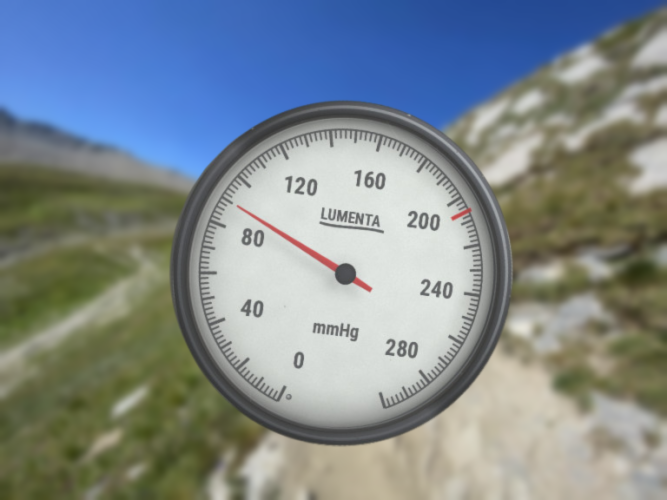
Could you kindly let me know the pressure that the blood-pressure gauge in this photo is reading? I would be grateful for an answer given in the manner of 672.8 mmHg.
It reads 90 mmHg
